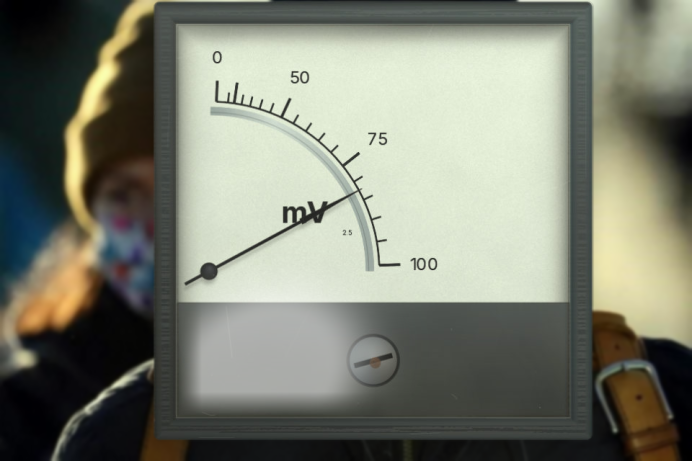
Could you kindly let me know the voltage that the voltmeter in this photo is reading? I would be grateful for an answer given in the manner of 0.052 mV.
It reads 82.5 mV
